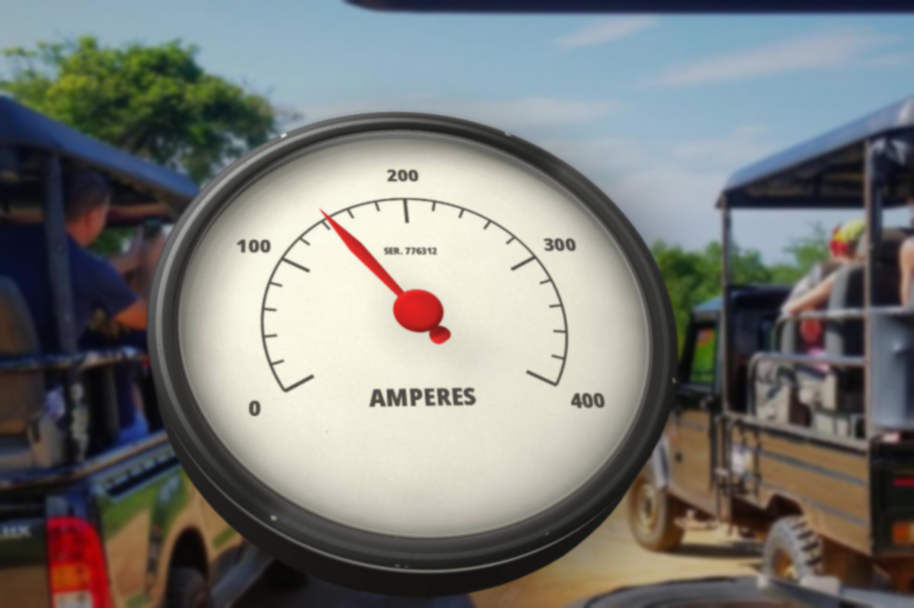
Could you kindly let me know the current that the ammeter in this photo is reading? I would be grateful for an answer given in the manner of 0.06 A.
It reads 140 A
